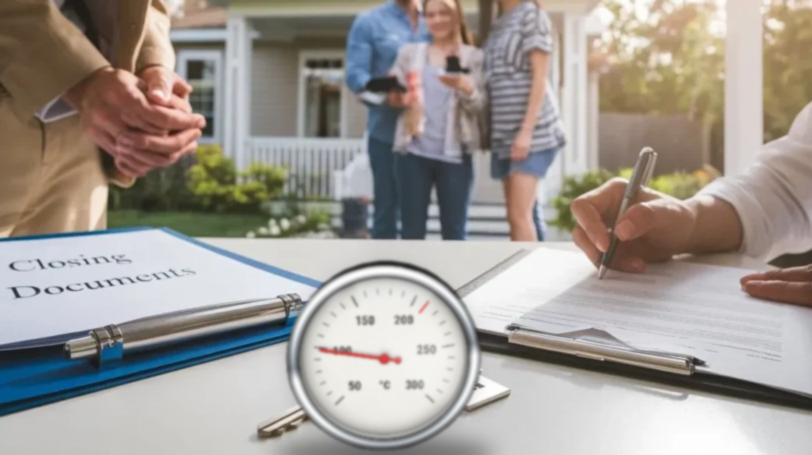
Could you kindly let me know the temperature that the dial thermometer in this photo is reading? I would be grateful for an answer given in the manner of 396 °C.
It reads 100 °C
